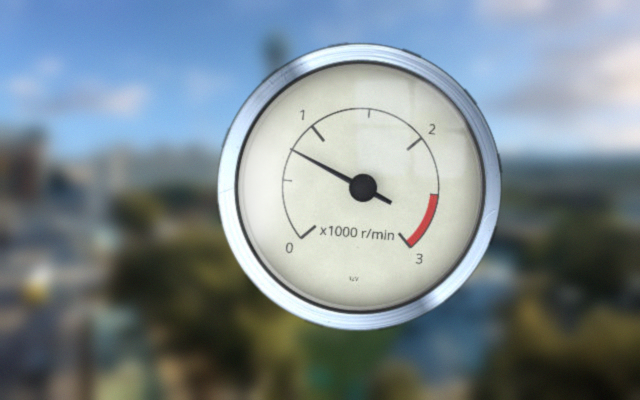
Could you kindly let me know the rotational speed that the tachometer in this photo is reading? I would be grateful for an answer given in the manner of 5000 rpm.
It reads 750 rpm
